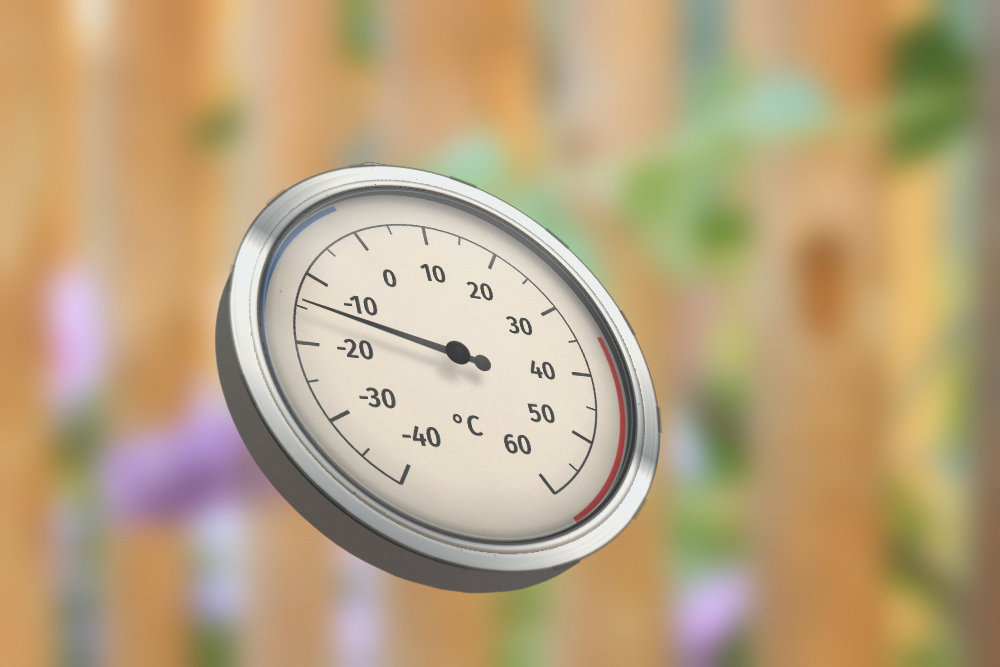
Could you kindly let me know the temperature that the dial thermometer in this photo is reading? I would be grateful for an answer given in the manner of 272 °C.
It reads -15 °C
